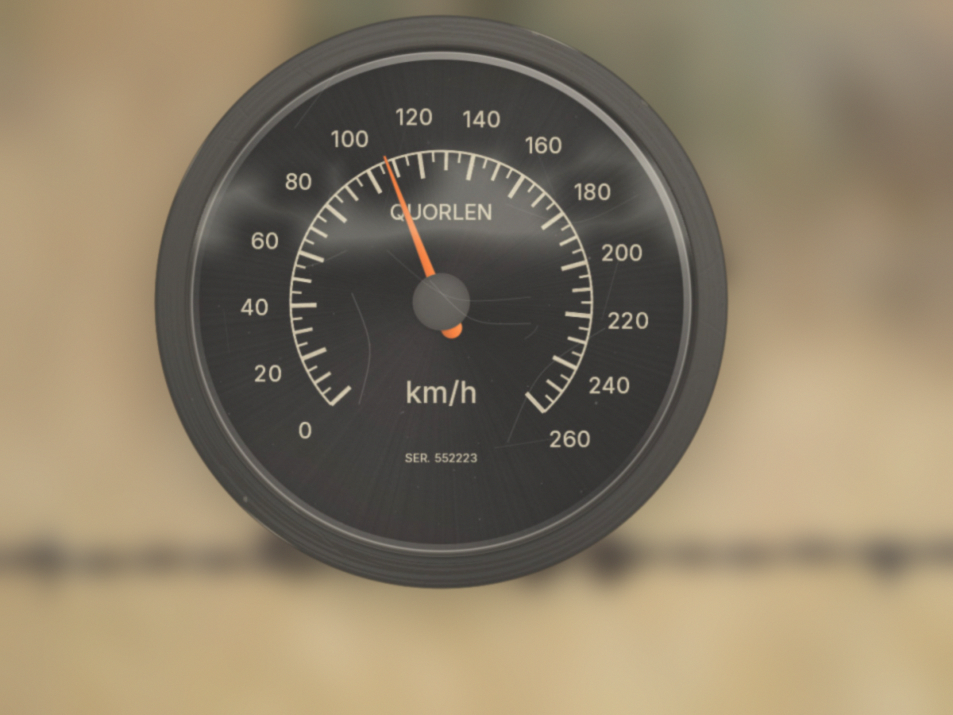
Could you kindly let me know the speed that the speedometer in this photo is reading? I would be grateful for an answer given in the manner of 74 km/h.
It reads 107.5 km/h
